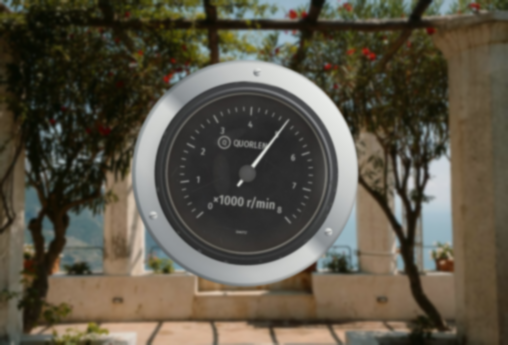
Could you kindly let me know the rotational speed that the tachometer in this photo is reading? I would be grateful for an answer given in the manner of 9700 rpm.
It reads 5000 rpm
